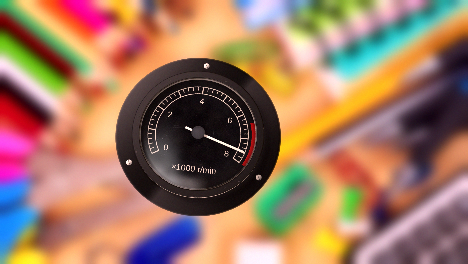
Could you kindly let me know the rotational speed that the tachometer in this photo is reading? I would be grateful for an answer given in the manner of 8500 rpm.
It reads 7600 rpm
